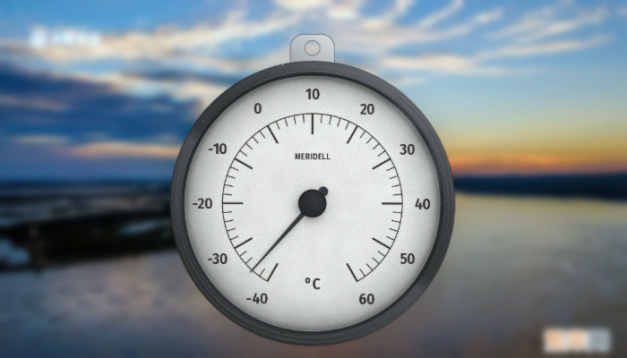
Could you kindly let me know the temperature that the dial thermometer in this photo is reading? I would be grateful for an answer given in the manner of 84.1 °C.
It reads -36 °C
